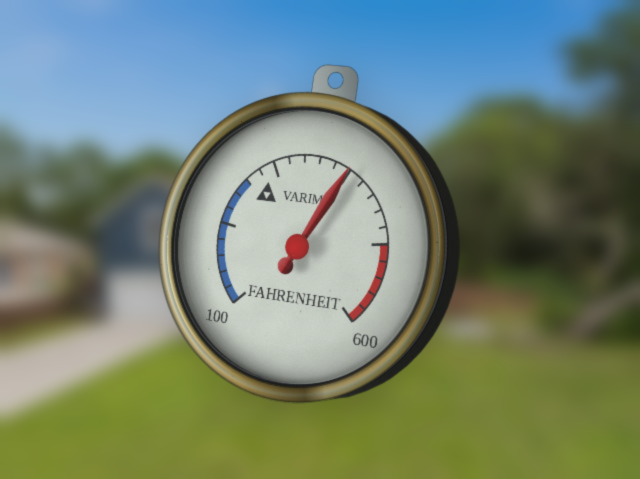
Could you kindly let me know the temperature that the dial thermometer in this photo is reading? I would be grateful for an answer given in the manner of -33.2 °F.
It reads 400 °F
